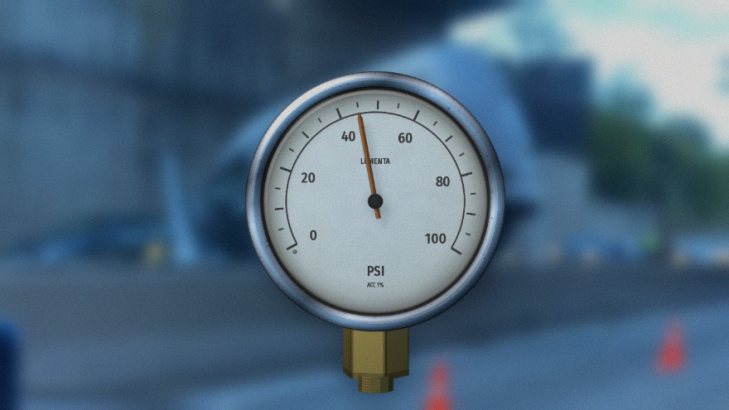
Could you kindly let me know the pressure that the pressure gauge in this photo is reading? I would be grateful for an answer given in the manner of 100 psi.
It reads 45 psi
